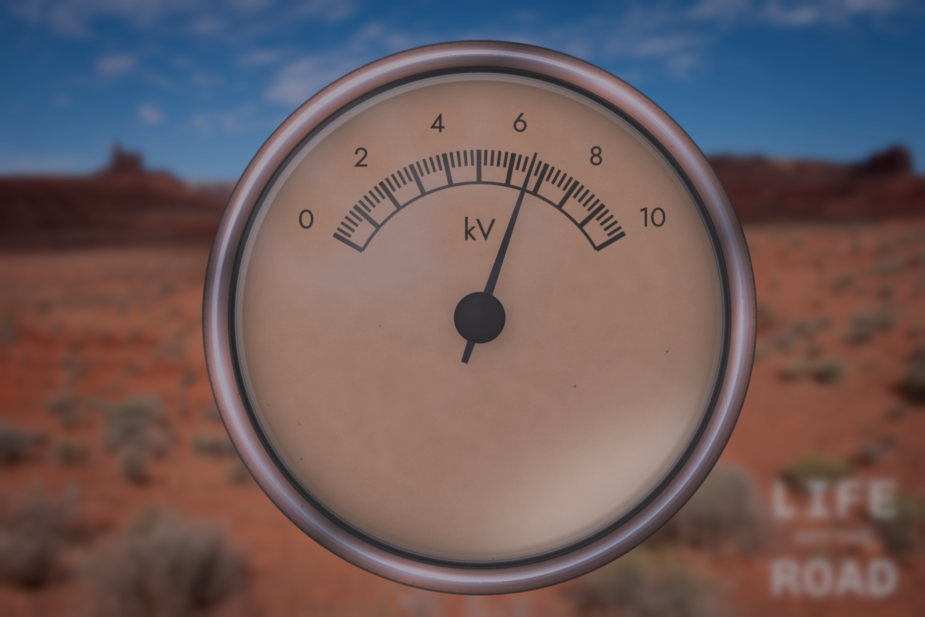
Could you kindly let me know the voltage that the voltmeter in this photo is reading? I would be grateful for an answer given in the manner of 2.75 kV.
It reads 6.6 kV
